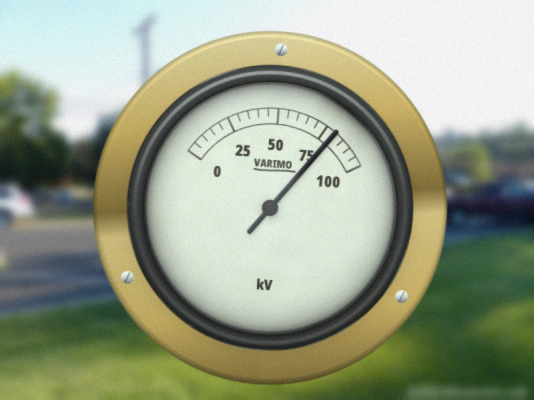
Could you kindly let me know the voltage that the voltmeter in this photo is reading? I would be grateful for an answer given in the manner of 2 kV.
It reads 80 kV
